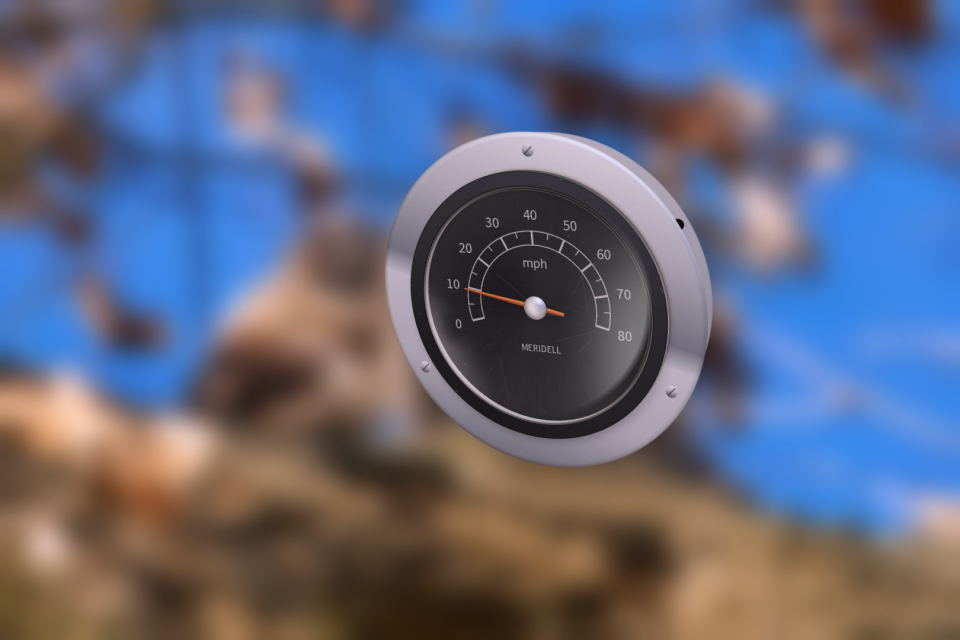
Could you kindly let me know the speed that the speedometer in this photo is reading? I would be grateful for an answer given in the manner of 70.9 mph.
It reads 10 mph
